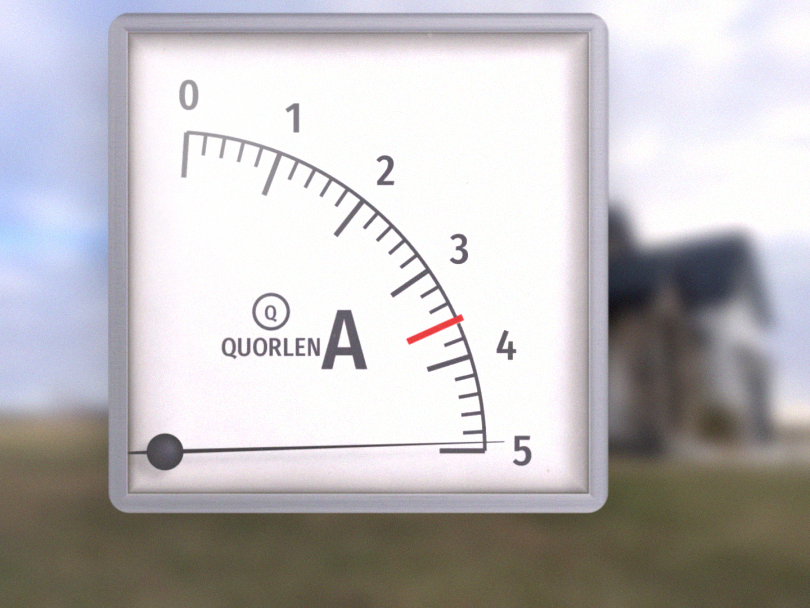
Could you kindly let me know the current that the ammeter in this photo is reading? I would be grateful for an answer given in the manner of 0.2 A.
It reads 4.9 A
